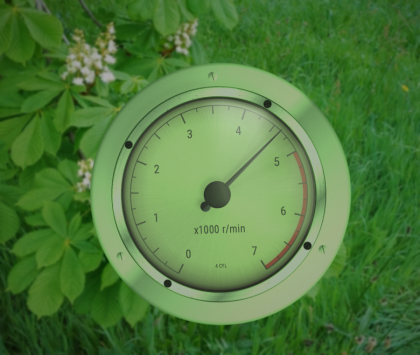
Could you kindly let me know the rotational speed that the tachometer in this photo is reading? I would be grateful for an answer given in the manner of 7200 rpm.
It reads 4625 rpm
